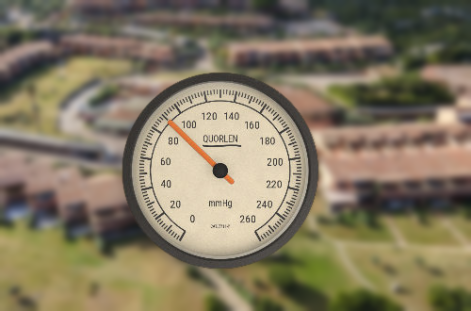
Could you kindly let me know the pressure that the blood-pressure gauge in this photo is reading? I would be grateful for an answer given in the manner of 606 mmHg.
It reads 90 mmHg
